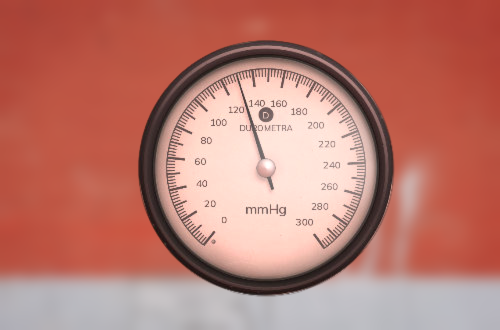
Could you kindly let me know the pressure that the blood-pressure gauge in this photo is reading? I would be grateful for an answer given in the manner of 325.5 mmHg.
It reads 130 mmHg
